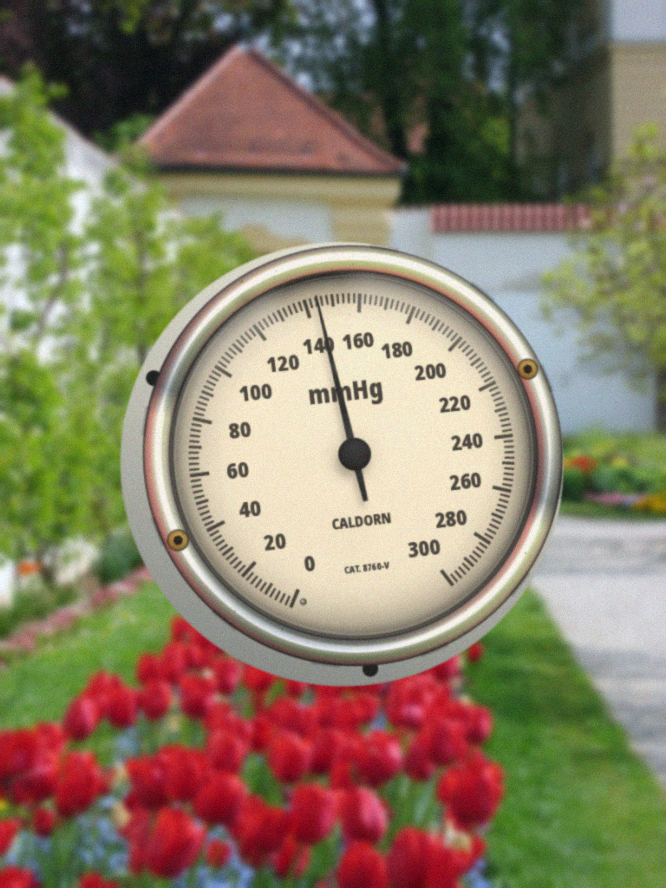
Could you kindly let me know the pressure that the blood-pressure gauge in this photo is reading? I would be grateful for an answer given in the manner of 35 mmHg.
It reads 144 mmHg
